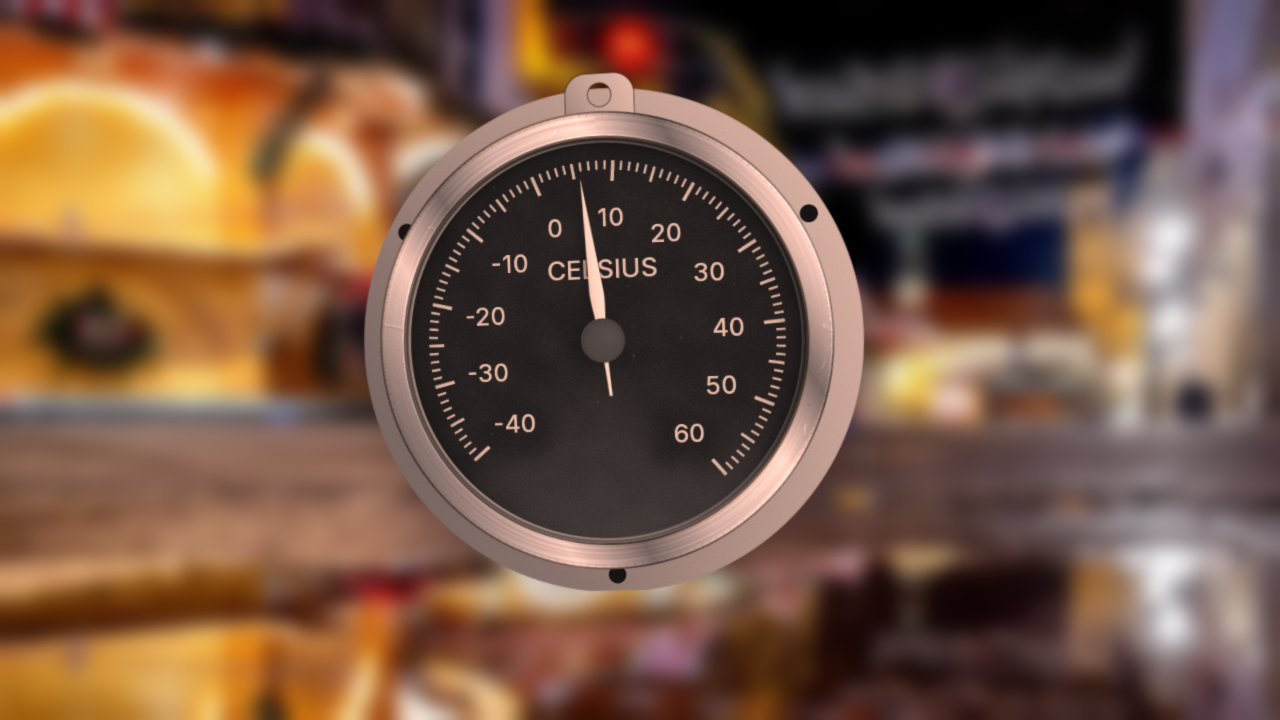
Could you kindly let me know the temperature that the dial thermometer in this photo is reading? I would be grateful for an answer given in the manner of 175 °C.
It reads 6 °C
